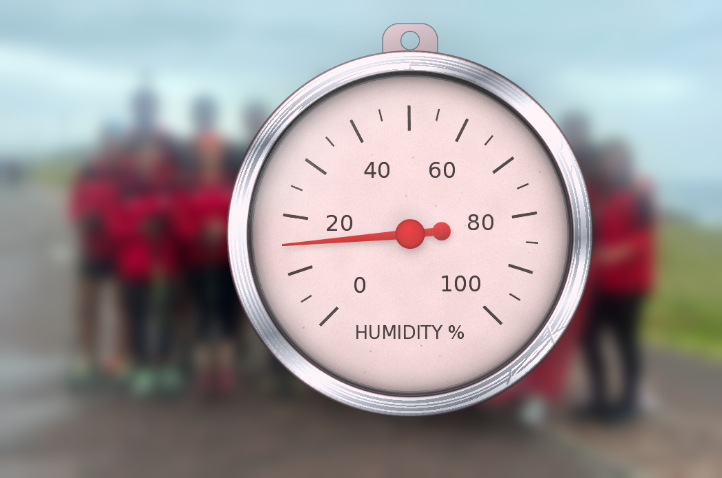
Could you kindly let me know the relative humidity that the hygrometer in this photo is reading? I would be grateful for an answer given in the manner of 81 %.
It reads 15 %
